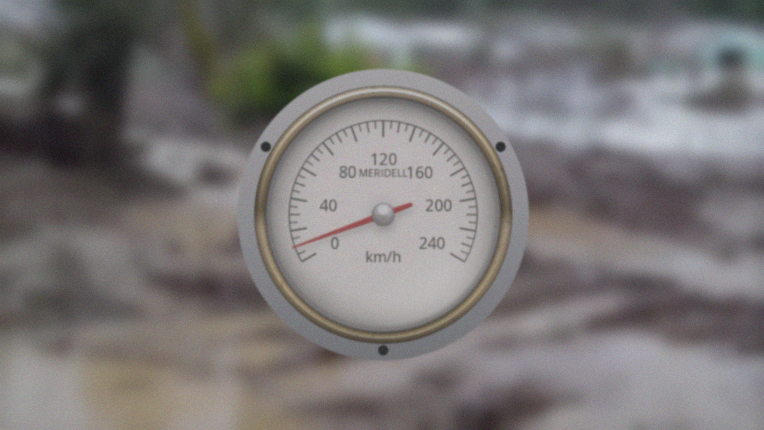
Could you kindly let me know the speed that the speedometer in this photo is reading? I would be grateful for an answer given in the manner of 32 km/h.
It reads 10 km/h
